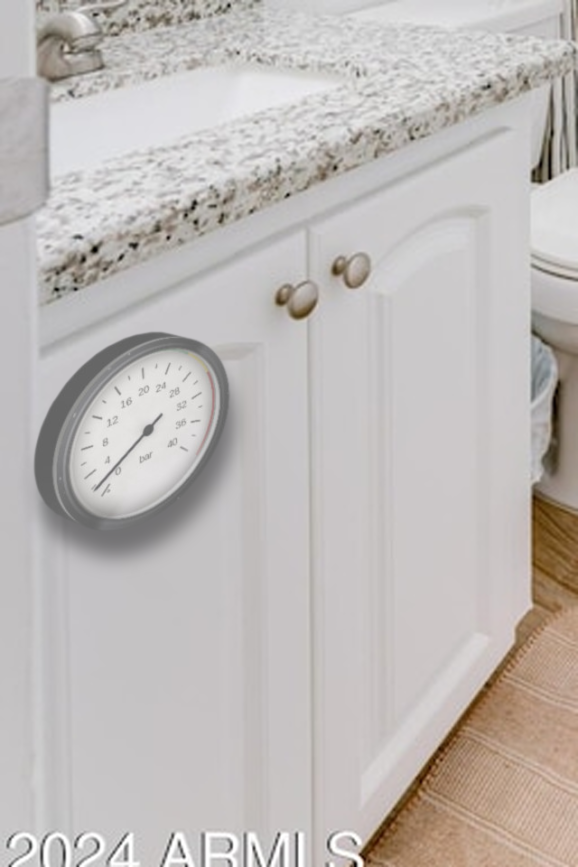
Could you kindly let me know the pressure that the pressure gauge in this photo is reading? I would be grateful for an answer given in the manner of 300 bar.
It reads 2 bar
